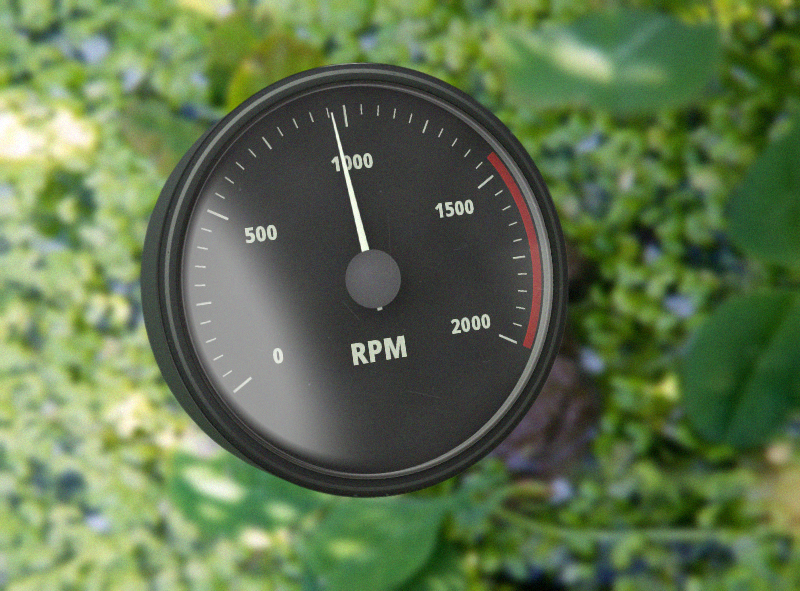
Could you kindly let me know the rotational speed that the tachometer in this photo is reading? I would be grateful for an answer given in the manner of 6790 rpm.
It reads 950 rpm
